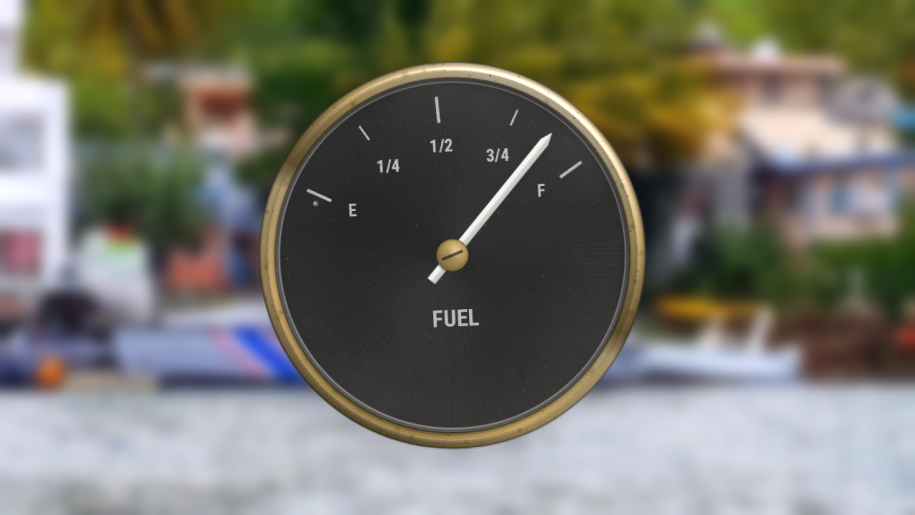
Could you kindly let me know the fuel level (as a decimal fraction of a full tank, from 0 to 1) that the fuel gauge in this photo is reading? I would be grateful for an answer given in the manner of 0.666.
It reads 0.875
